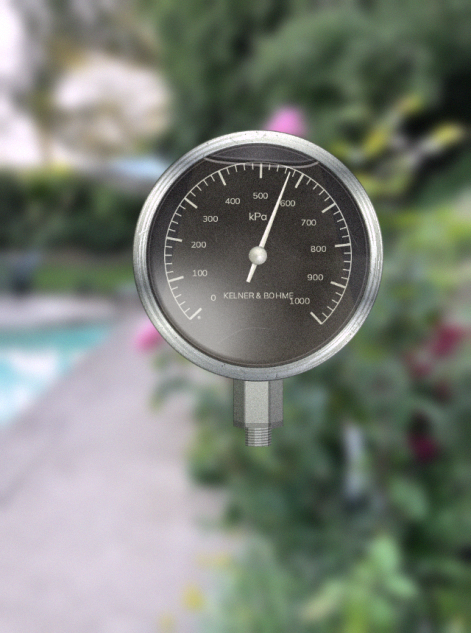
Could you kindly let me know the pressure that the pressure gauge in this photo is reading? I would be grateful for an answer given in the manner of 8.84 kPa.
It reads 570 kPa
